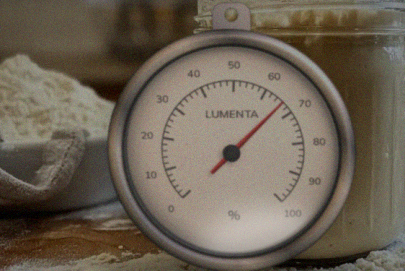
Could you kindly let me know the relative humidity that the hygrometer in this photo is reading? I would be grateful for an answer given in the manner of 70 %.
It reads 66 %
